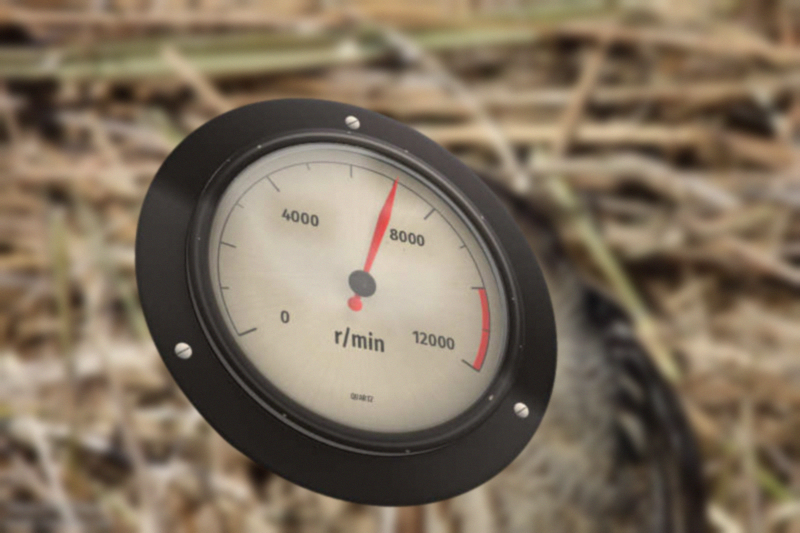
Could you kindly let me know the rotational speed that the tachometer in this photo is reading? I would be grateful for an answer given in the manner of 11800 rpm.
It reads 7000 rpm
